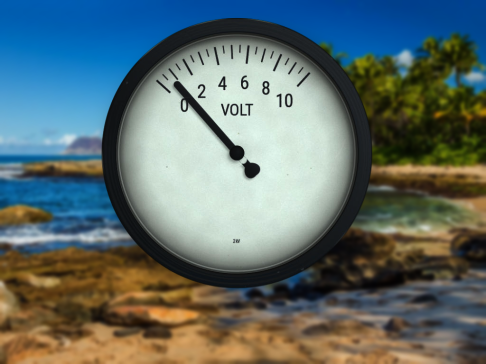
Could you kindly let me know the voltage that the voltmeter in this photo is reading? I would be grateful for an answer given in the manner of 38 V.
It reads 0.75 V
